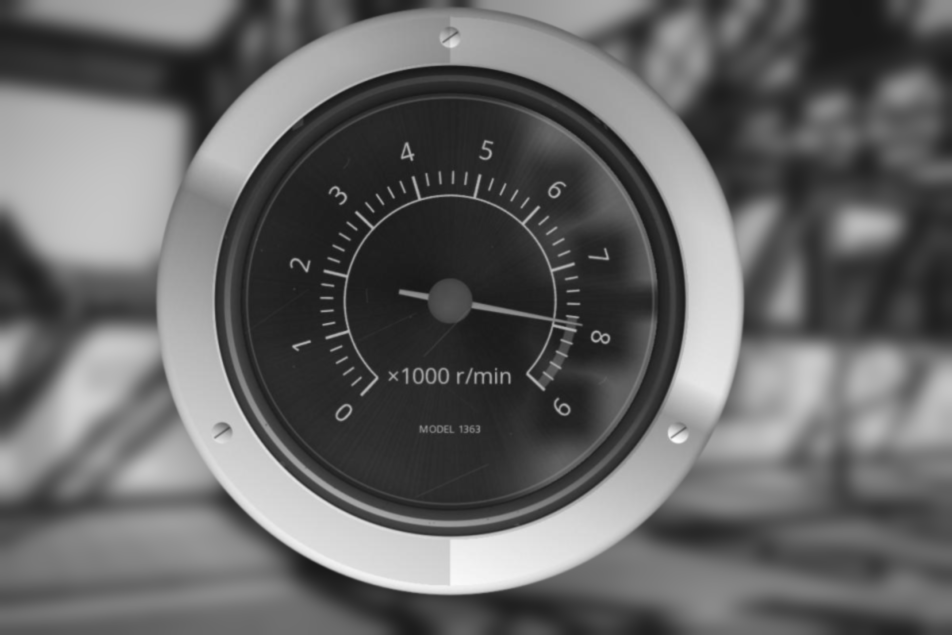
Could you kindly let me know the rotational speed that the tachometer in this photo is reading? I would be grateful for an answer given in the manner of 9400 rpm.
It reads 7900 rpm
